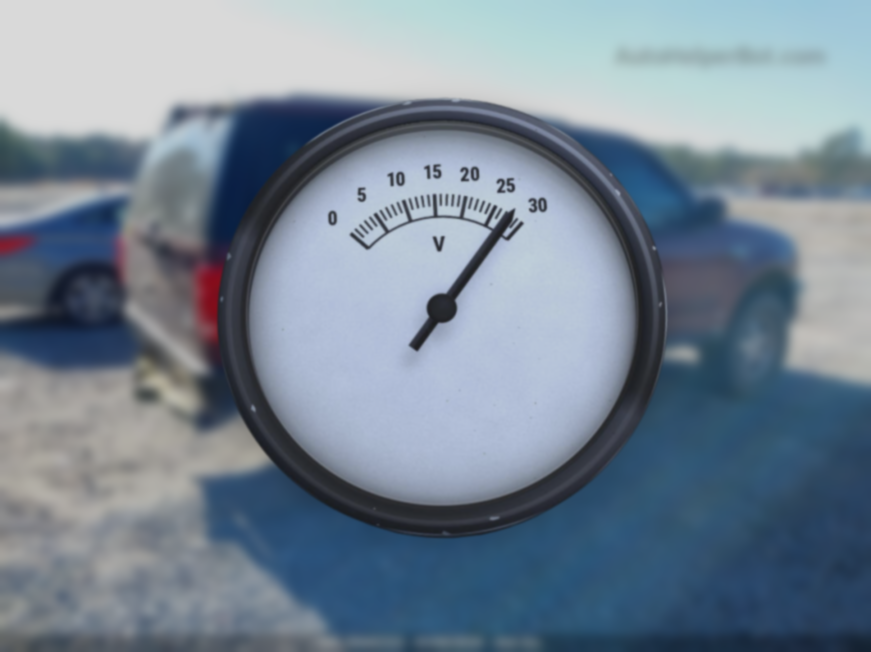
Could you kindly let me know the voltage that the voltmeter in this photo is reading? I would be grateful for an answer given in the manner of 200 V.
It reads 28 V
